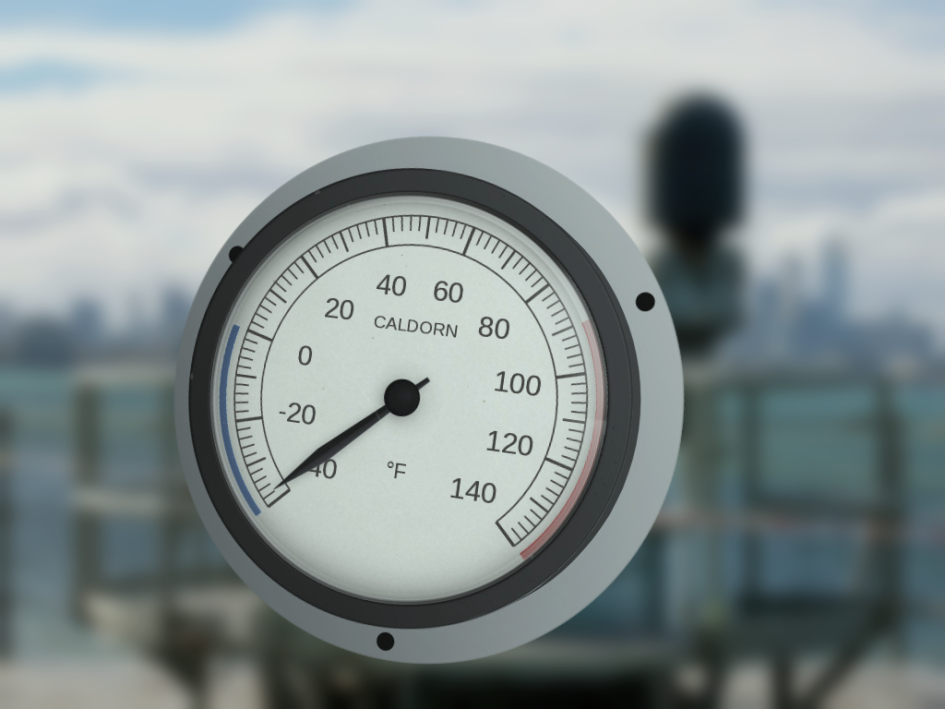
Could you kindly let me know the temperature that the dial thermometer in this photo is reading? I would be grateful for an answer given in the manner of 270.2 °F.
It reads -38 °F
